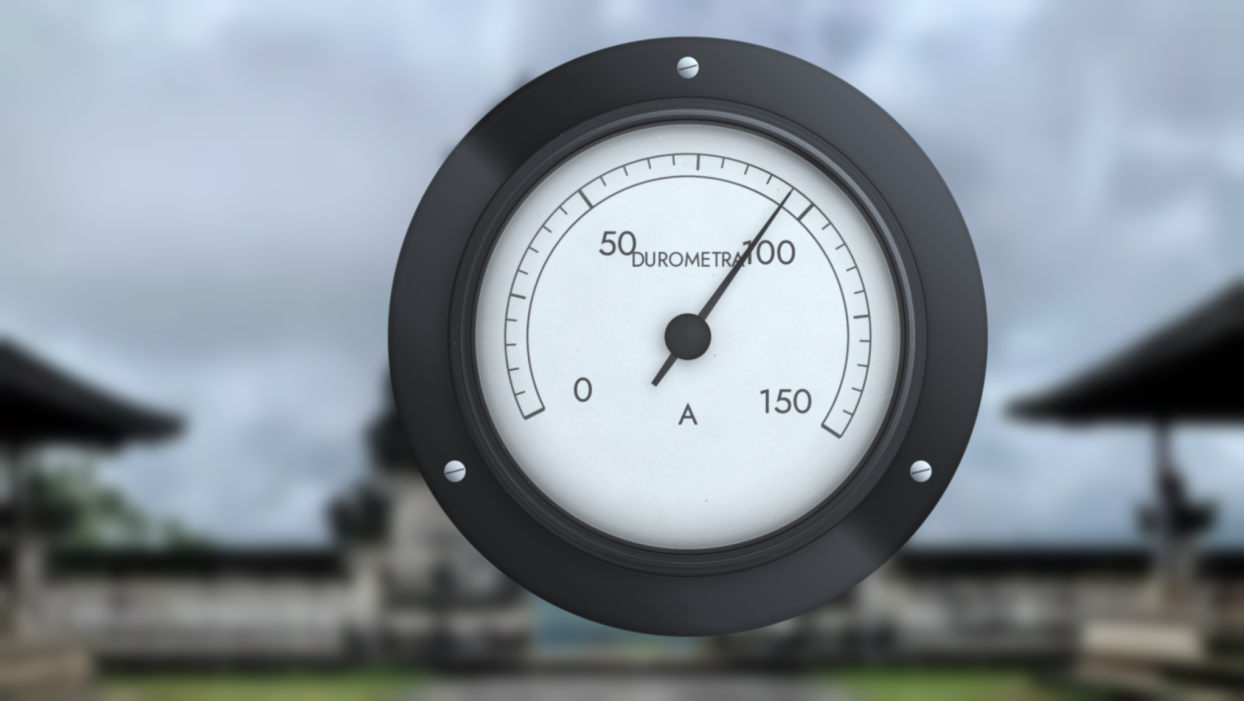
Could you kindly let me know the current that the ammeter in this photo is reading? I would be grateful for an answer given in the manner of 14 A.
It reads 95 A
